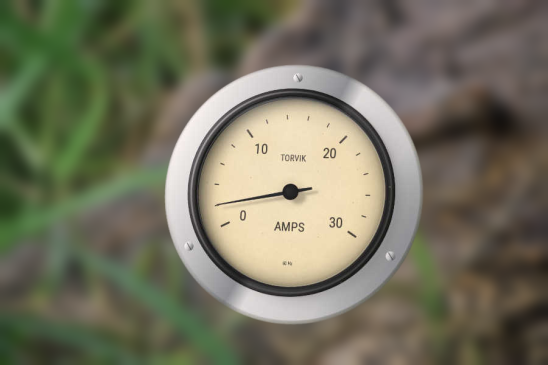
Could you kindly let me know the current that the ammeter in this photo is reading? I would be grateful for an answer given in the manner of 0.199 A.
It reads 2 A
